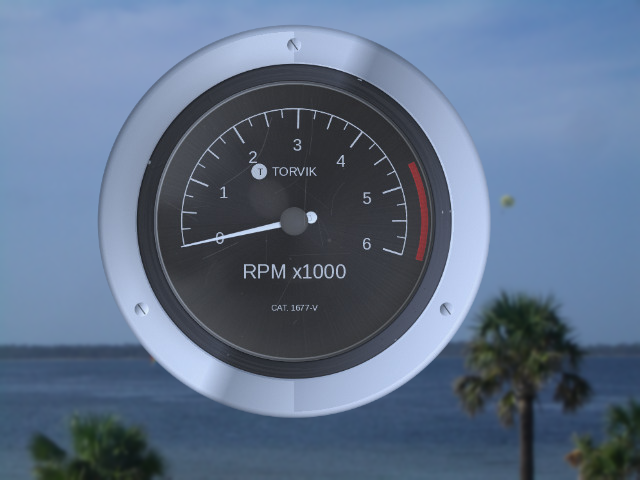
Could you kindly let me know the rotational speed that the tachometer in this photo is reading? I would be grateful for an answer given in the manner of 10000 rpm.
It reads 0 rpm
